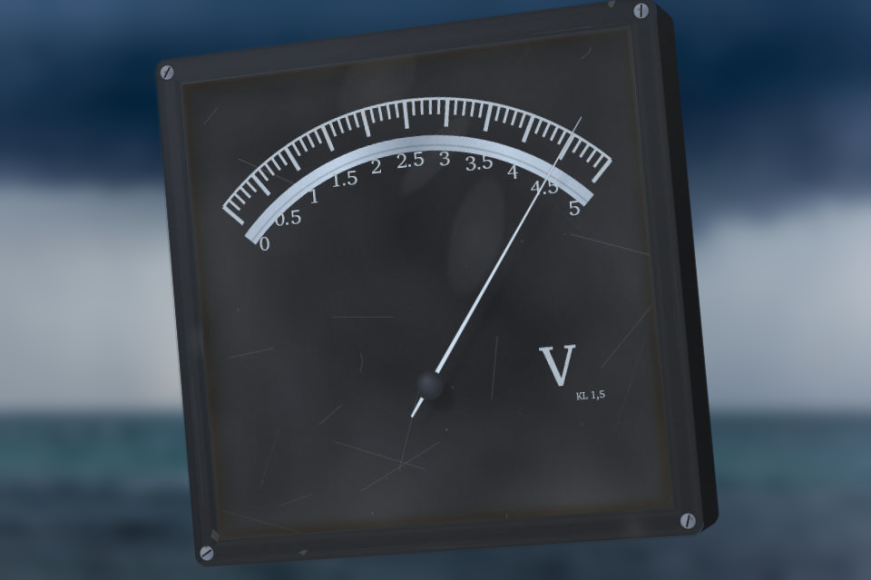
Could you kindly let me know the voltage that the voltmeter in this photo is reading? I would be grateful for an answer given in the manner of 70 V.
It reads 4.5 V
